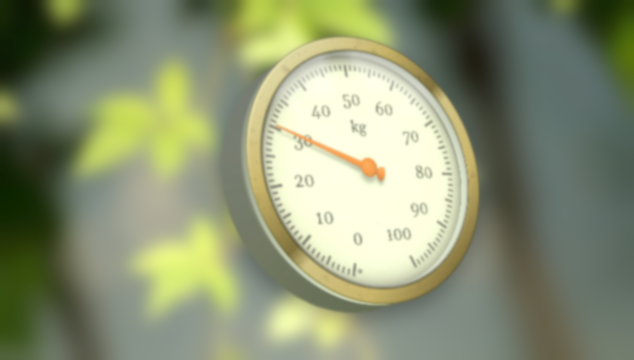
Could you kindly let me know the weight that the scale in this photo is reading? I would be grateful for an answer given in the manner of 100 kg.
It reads 30 kg
